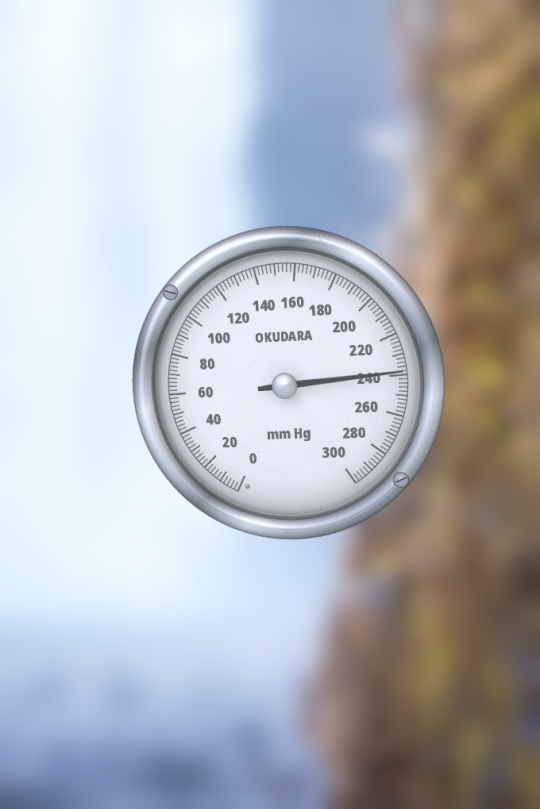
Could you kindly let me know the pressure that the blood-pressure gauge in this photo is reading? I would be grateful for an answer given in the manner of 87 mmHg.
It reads 238 mmHg
